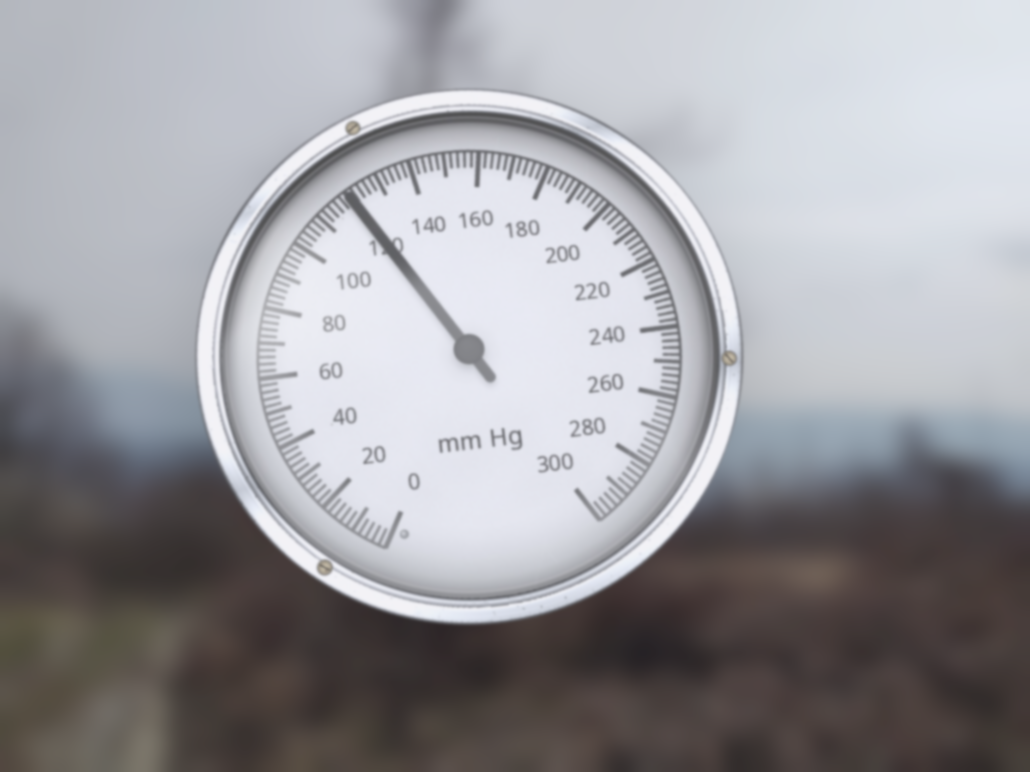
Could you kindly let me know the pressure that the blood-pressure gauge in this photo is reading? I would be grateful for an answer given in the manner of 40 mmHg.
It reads 120 mmHg
